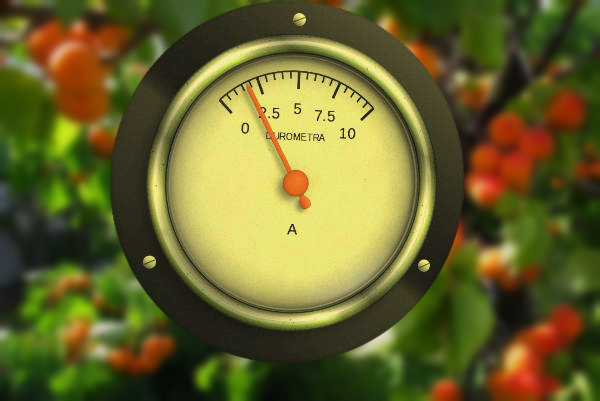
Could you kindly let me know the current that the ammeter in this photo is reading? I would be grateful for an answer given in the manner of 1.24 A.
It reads 1.75 A
